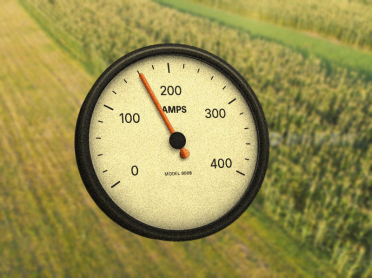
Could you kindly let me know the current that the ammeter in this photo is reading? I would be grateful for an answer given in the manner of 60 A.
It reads 160 A
